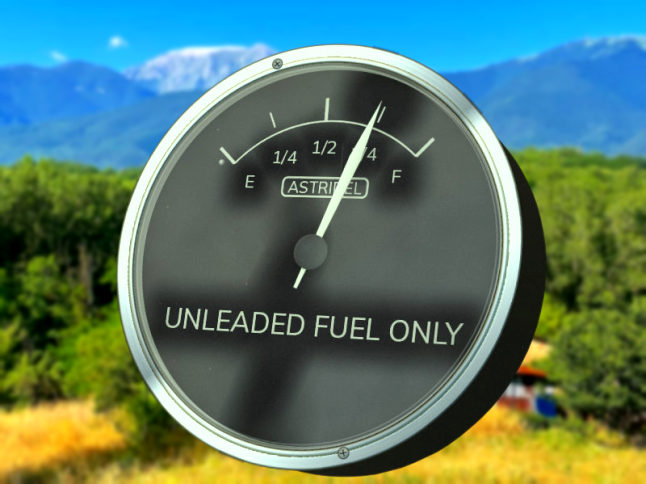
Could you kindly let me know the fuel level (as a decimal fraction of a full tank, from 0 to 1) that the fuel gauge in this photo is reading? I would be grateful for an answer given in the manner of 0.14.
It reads 0.75
